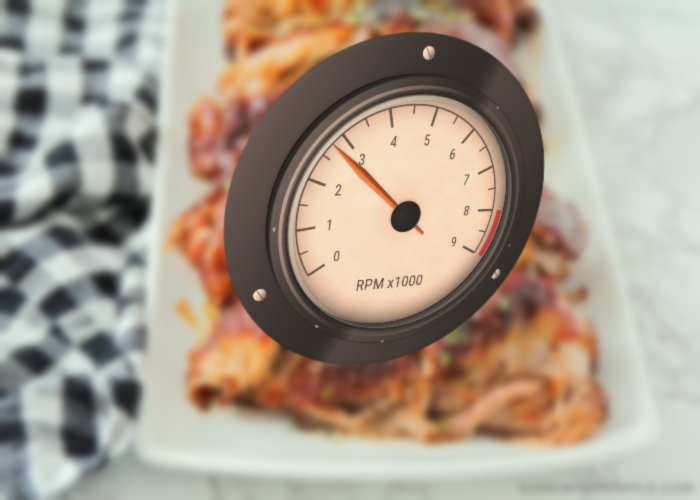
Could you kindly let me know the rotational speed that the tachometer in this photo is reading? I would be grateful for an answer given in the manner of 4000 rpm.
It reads 2750 rpm
